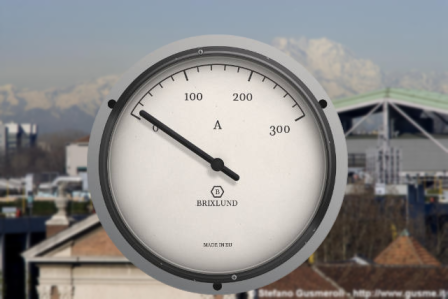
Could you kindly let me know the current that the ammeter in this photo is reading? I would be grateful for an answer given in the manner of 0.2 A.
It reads 10 A
